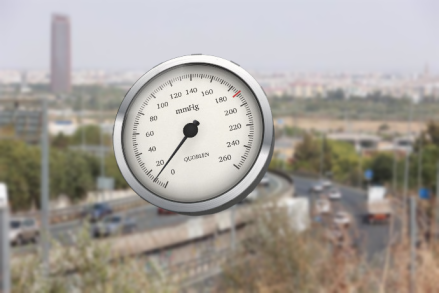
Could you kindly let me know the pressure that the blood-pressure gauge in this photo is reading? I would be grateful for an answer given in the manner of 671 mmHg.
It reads 10 mmHg
